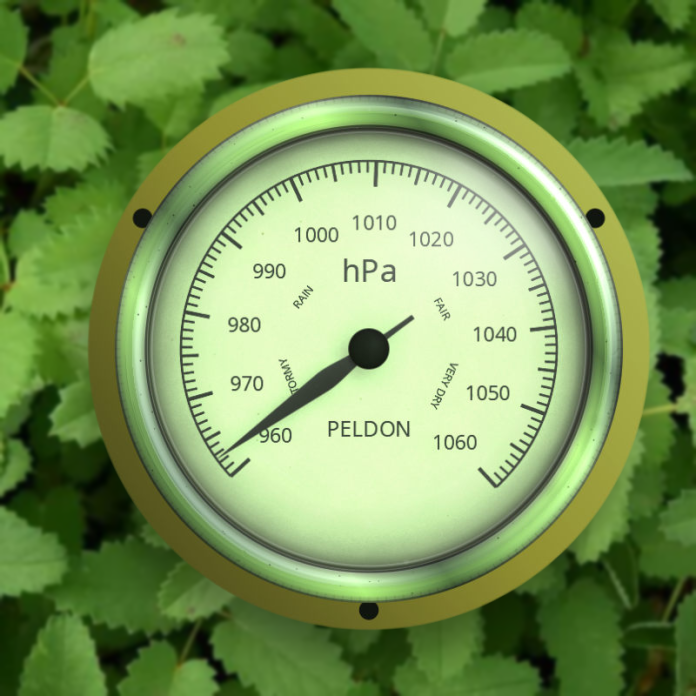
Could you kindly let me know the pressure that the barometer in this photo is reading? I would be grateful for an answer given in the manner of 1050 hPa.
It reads 962.5 hPa
